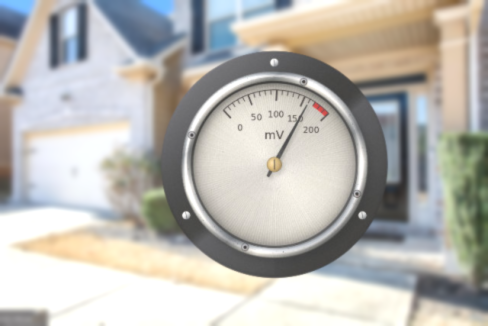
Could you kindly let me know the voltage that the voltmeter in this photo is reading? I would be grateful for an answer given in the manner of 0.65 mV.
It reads 160 mV
